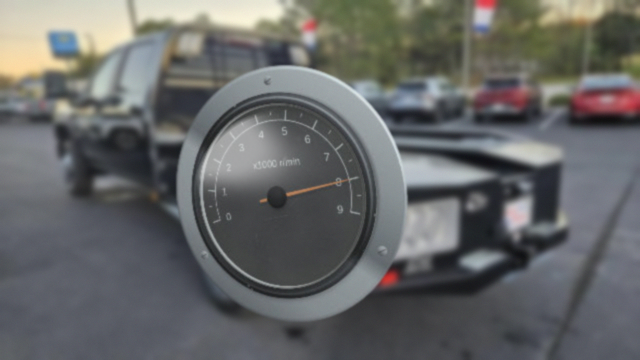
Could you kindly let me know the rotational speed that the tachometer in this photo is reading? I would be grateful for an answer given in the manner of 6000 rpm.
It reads 8000 rpm
